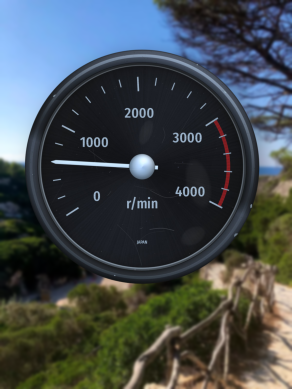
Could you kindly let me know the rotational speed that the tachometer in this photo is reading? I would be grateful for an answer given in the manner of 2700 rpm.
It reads 600 rpm
